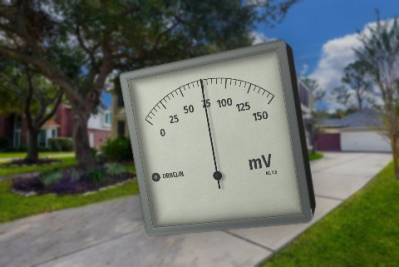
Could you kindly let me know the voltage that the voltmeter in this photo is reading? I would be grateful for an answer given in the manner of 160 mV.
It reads 75 mV
